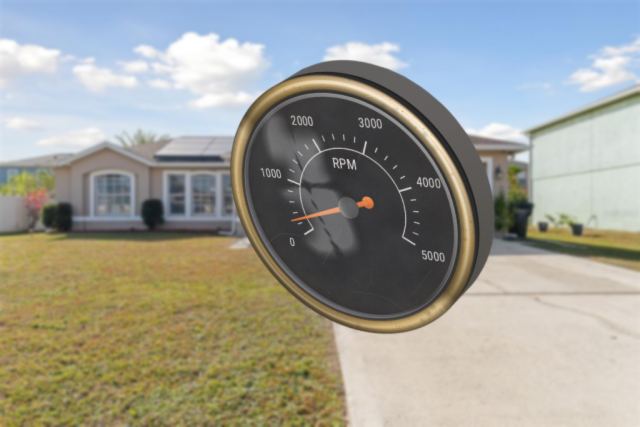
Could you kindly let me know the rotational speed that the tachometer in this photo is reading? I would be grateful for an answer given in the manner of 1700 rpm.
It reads 300 rpm
